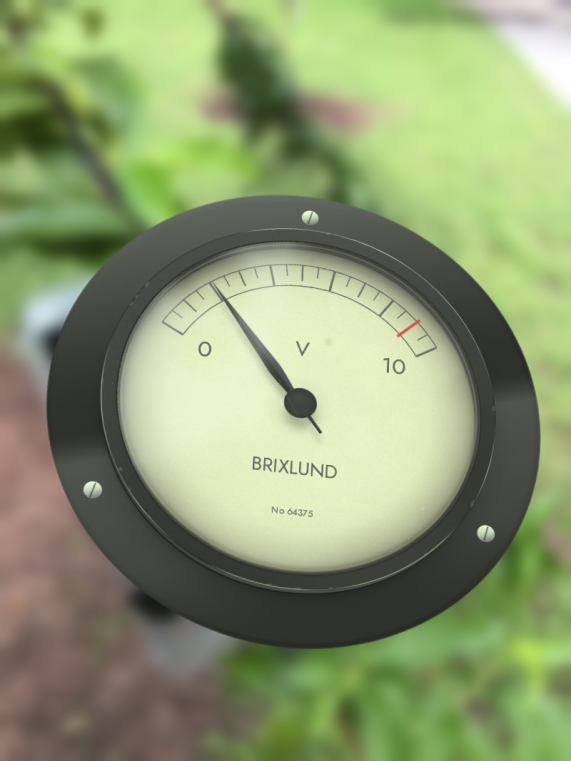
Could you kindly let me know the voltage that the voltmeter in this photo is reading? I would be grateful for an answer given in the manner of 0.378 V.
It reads 2 V
